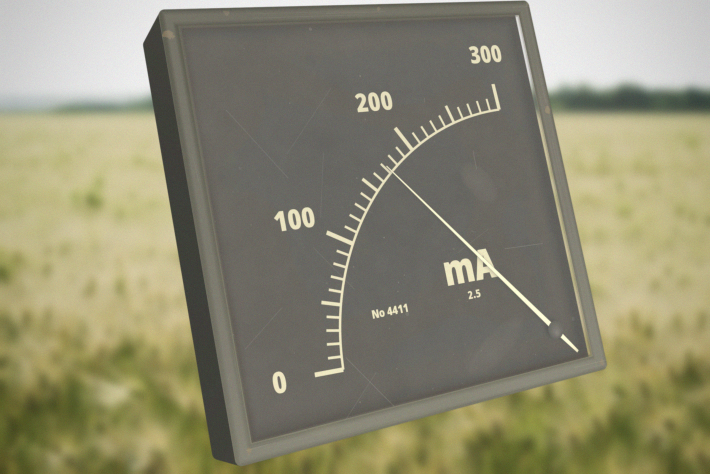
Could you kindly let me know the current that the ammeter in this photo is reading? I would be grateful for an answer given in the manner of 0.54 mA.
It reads 170 mA
